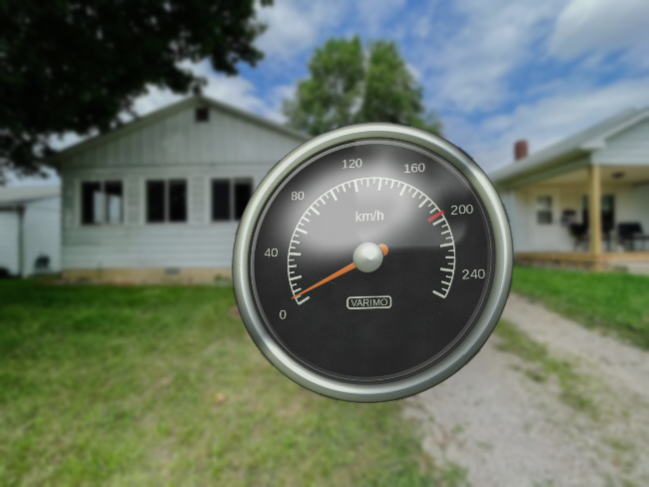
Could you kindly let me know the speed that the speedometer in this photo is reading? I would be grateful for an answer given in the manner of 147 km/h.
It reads 5 km/h
